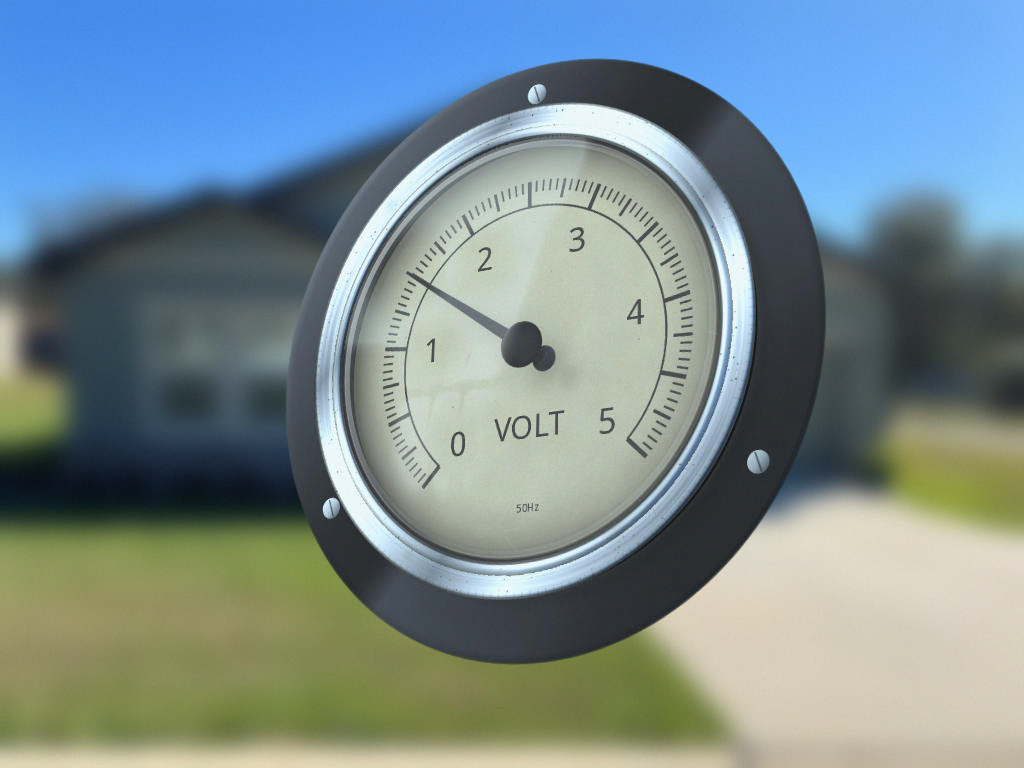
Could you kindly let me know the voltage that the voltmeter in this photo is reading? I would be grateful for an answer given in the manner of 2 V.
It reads 1.5 V
